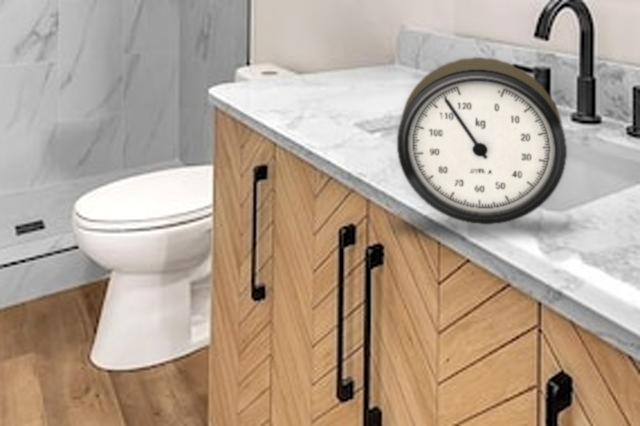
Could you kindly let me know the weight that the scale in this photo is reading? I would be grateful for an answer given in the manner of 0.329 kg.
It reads 115 kg
